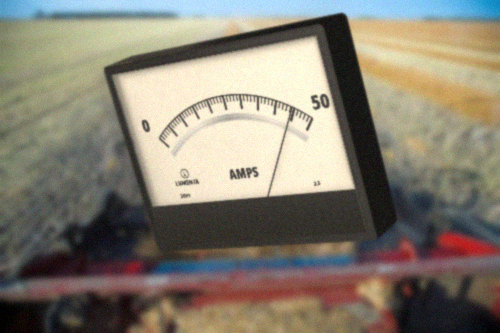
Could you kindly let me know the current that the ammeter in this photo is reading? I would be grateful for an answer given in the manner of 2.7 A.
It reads 45 A
